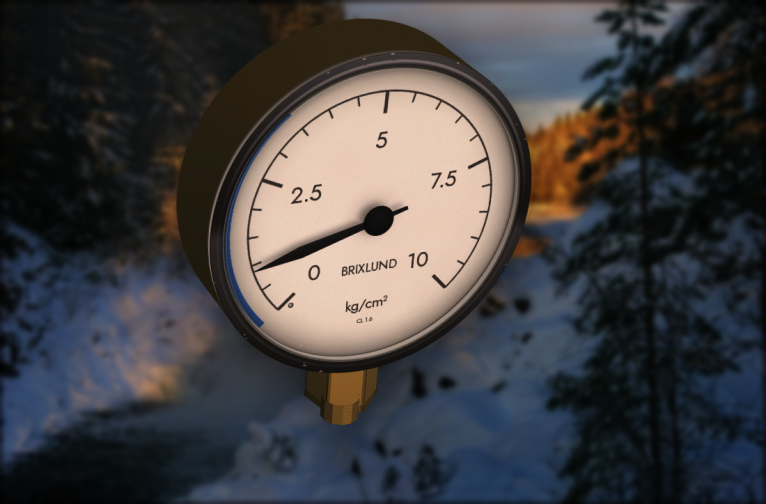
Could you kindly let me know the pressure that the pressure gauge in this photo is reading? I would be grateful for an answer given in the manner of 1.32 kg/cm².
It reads 1 kg/cm²
